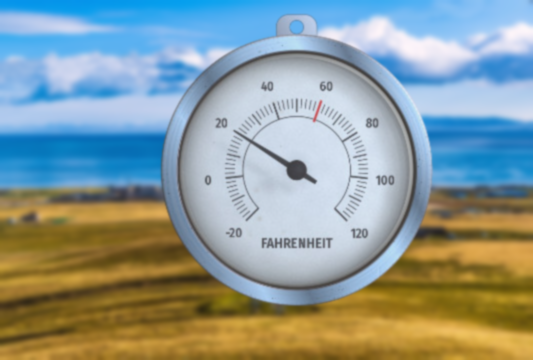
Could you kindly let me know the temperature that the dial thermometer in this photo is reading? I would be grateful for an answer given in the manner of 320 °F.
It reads 20 °F
